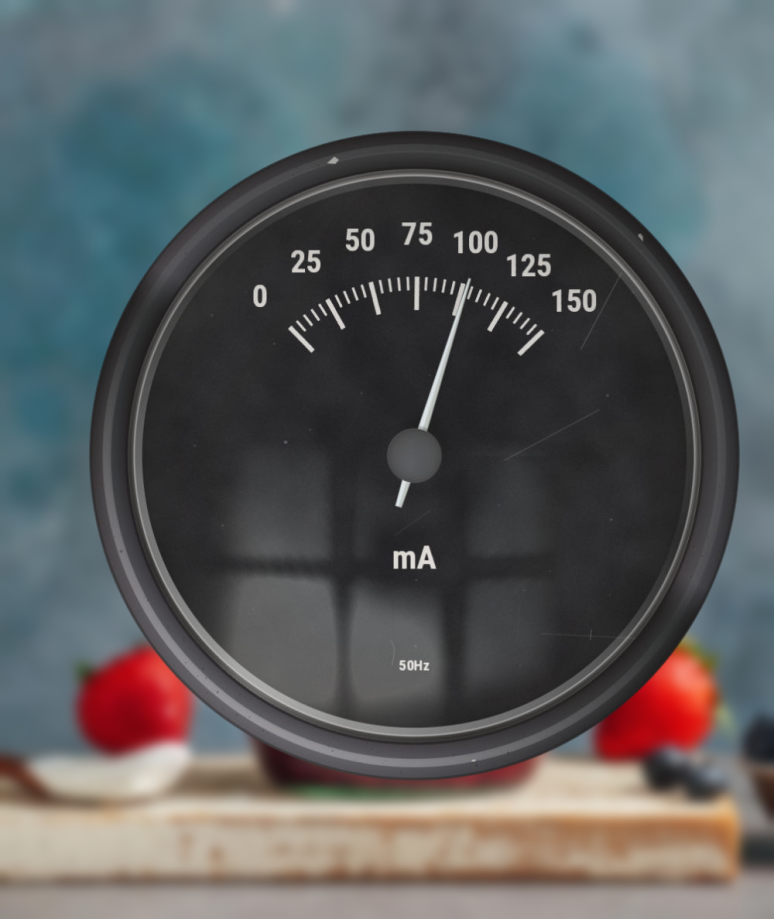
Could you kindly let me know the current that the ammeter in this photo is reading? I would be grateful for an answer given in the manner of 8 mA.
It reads 102.5 mA
